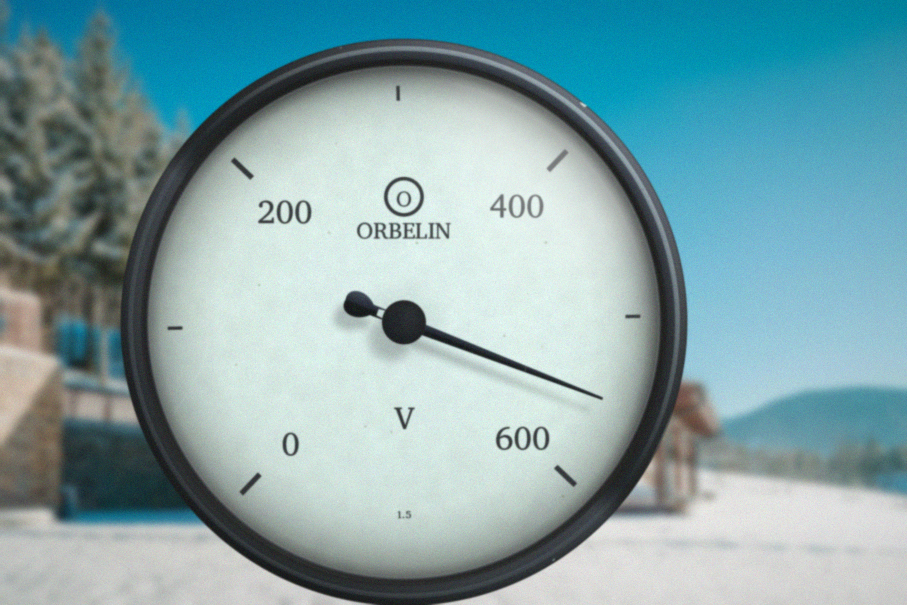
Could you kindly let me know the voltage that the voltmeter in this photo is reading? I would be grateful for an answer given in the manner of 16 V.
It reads 550 V
